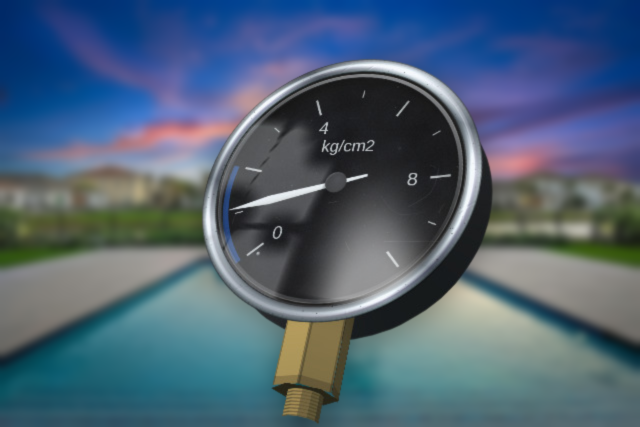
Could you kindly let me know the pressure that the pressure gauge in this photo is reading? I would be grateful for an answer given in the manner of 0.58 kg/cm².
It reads 1 kg/cm²
